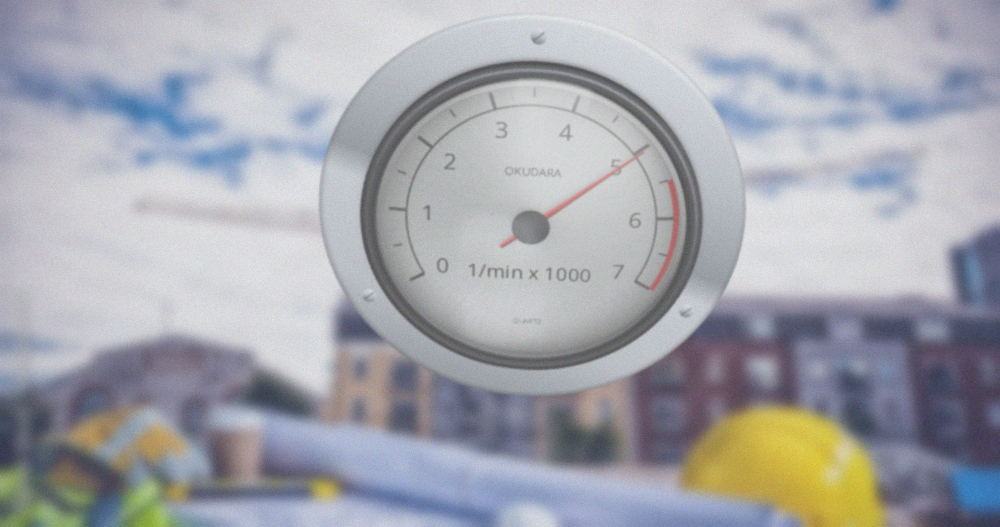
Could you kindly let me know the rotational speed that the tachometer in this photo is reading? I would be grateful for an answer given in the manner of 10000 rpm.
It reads 5000 rpm
